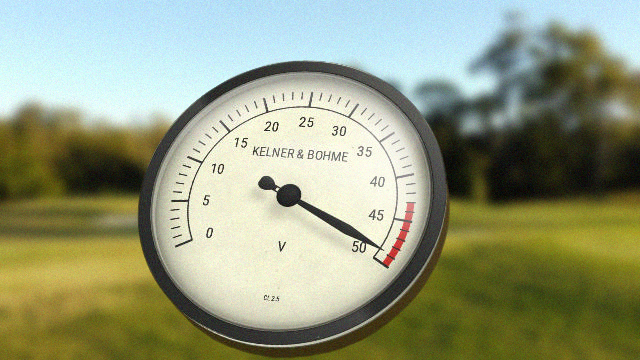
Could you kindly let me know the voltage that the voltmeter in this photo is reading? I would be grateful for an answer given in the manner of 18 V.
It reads 49 V
